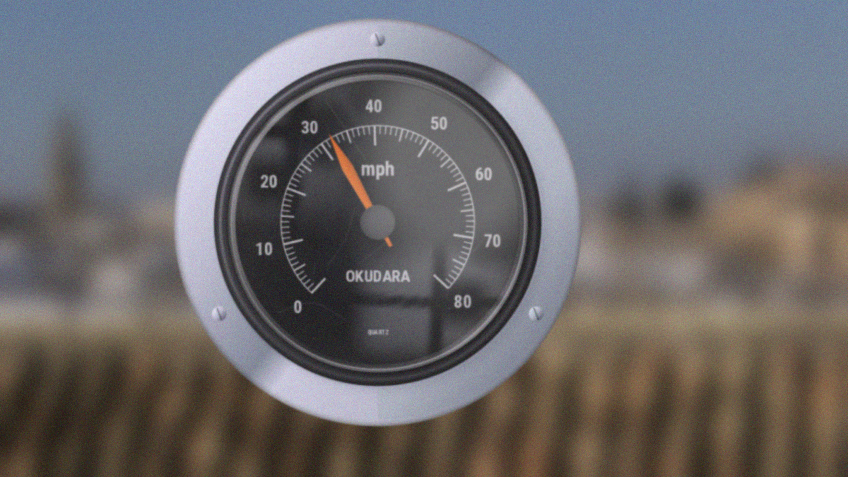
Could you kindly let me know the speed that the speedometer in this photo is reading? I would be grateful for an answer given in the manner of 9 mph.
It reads 32 mph
